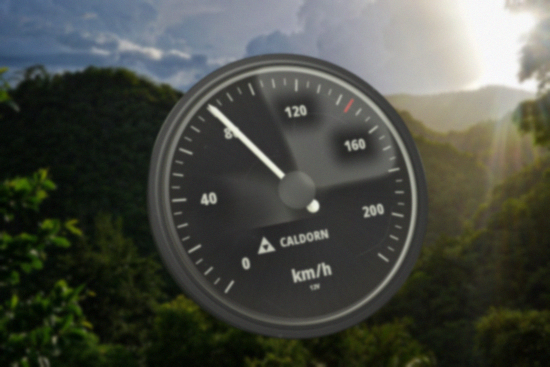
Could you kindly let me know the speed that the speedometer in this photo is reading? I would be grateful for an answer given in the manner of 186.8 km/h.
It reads 80 km/h
